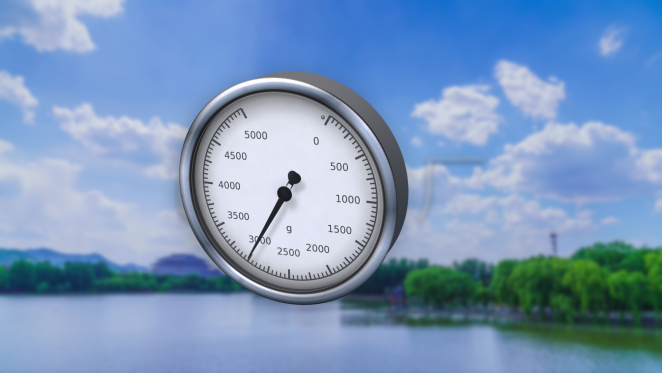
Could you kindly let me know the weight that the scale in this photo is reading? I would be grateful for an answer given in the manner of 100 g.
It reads 3000 g
